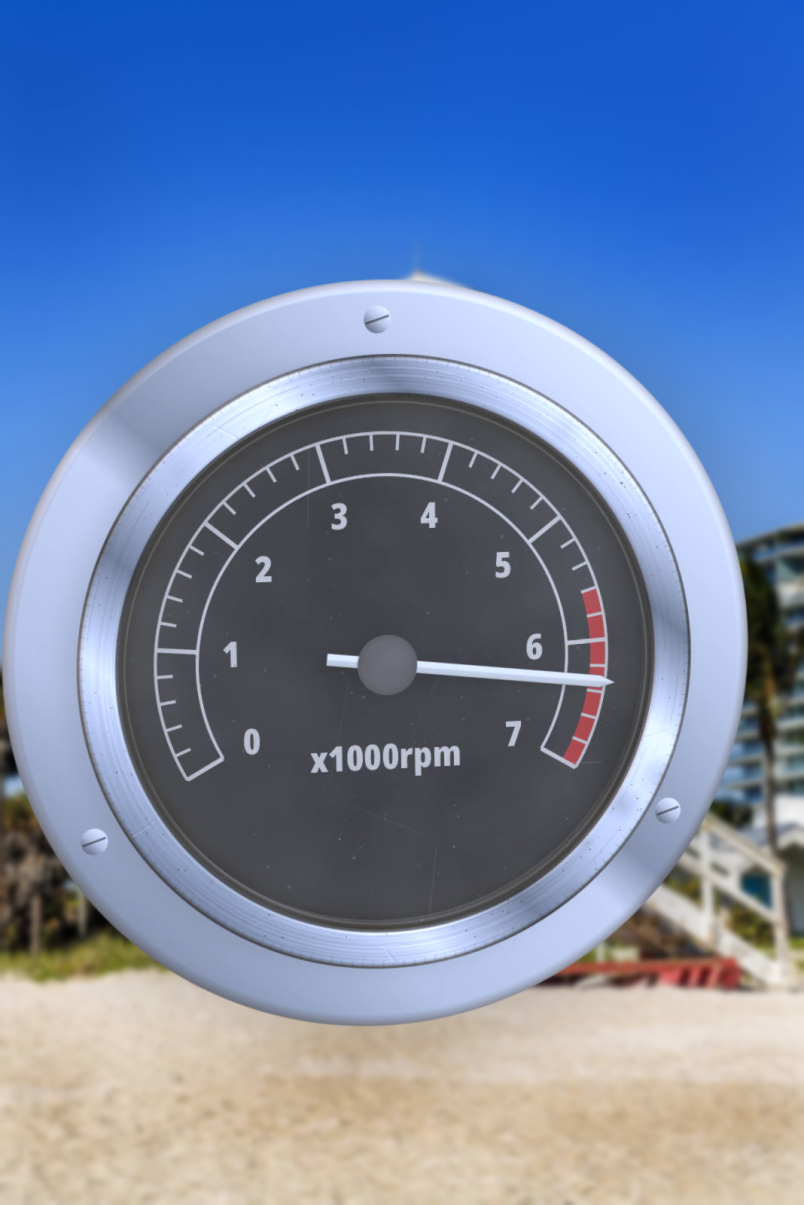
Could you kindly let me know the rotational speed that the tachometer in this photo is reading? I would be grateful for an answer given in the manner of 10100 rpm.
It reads 6300 rpm
